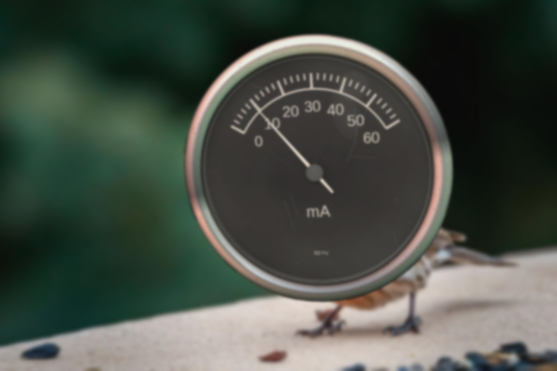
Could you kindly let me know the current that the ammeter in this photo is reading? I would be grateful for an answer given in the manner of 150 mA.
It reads 10 mA
